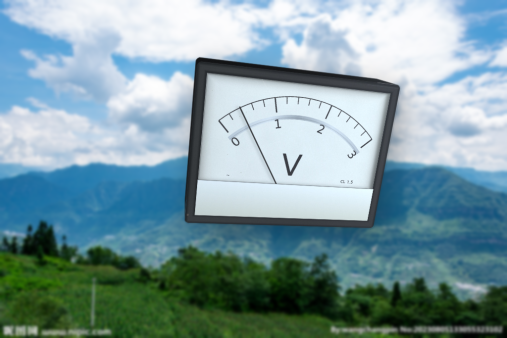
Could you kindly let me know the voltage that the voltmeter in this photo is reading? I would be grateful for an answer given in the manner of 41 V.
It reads 0.4 V
